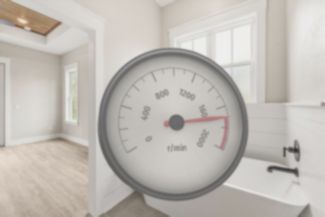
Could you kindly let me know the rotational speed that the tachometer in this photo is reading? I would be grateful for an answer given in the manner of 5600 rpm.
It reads 1700 rpm
